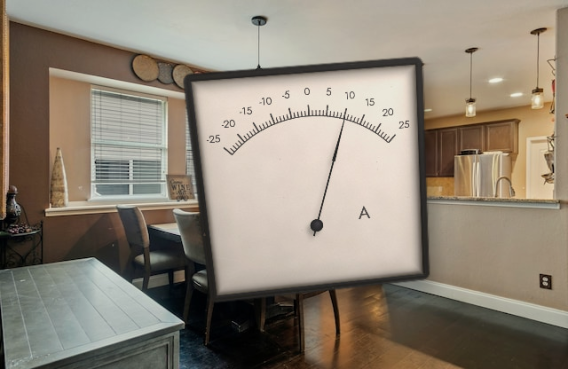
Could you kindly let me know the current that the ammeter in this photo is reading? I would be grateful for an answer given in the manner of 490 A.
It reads 10 A
